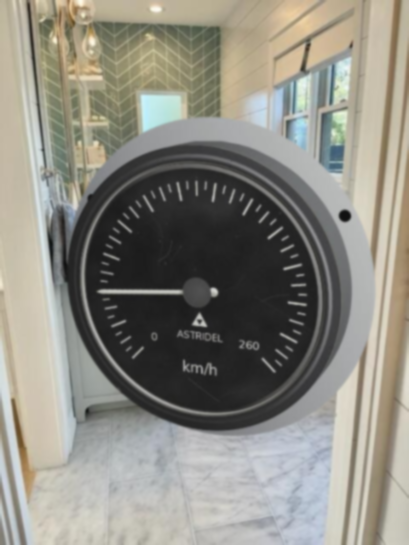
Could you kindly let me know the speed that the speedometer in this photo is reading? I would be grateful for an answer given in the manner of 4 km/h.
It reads 40 km/h
